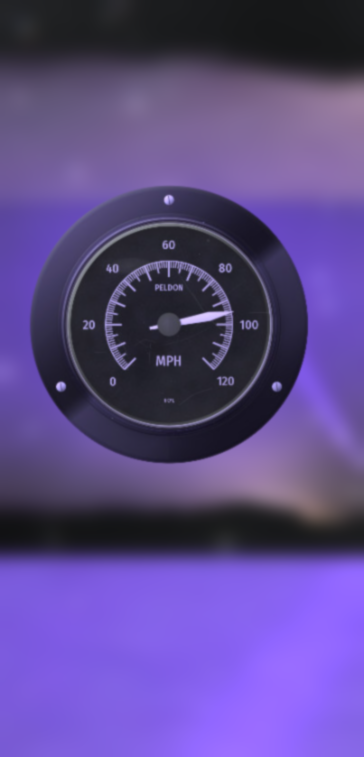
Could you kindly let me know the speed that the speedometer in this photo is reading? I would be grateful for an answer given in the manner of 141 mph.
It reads 95 mph
